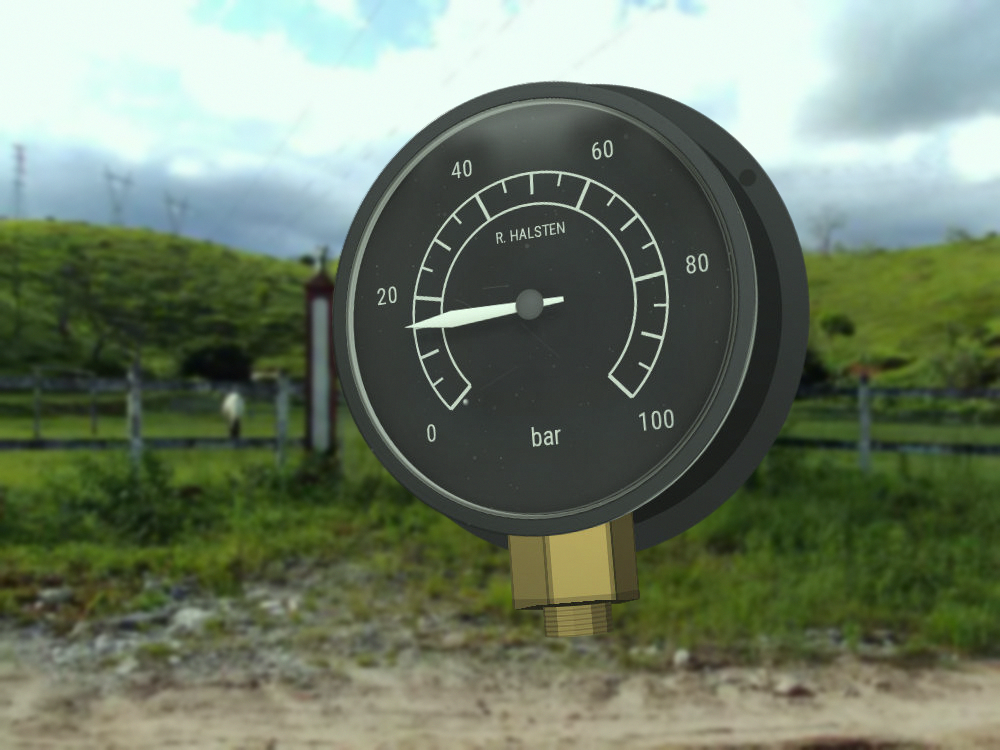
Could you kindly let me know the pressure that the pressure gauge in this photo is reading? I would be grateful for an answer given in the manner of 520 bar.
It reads 15 bar
